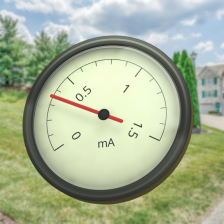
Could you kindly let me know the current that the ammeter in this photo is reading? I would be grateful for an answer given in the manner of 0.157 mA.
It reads 0.35 mA
